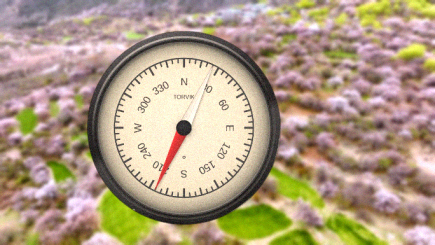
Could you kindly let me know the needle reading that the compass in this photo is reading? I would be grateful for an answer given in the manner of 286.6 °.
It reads 205 °
